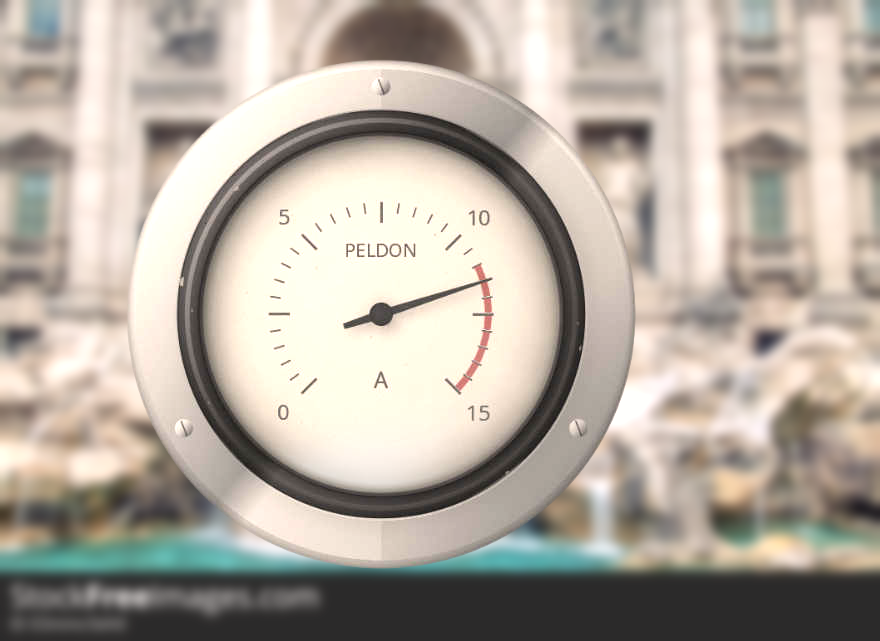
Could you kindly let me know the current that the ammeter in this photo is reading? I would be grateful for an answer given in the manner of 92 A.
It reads 11.5 A
